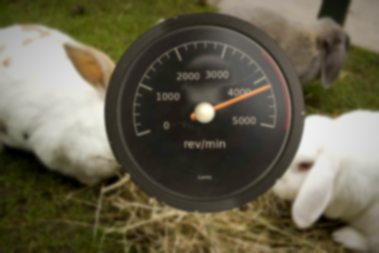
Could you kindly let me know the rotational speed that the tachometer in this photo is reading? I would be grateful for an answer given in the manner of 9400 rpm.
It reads 4200 rpm
